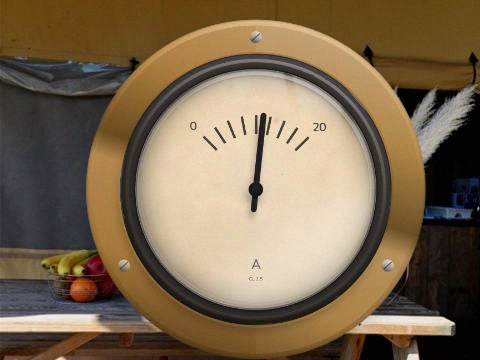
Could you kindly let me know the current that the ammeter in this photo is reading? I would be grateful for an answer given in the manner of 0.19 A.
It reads 11.25 A
